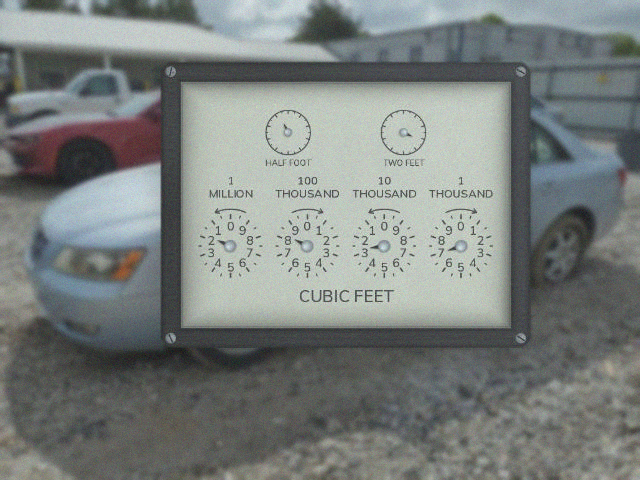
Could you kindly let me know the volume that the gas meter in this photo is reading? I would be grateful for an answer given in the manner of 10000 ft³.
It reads 182700 ft³
